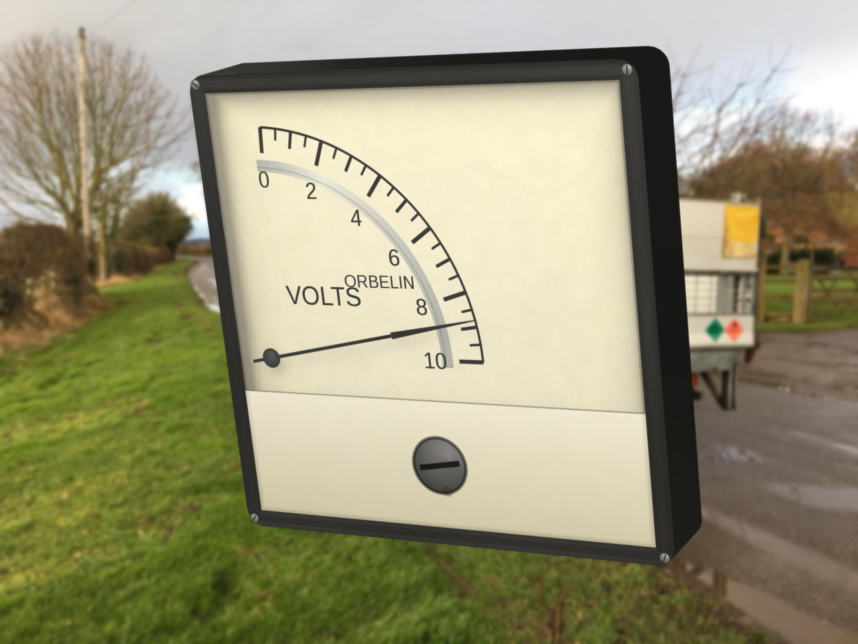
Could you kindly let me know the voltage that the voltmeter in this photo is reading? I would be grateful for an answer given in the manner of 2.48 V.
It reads 8.75 V
